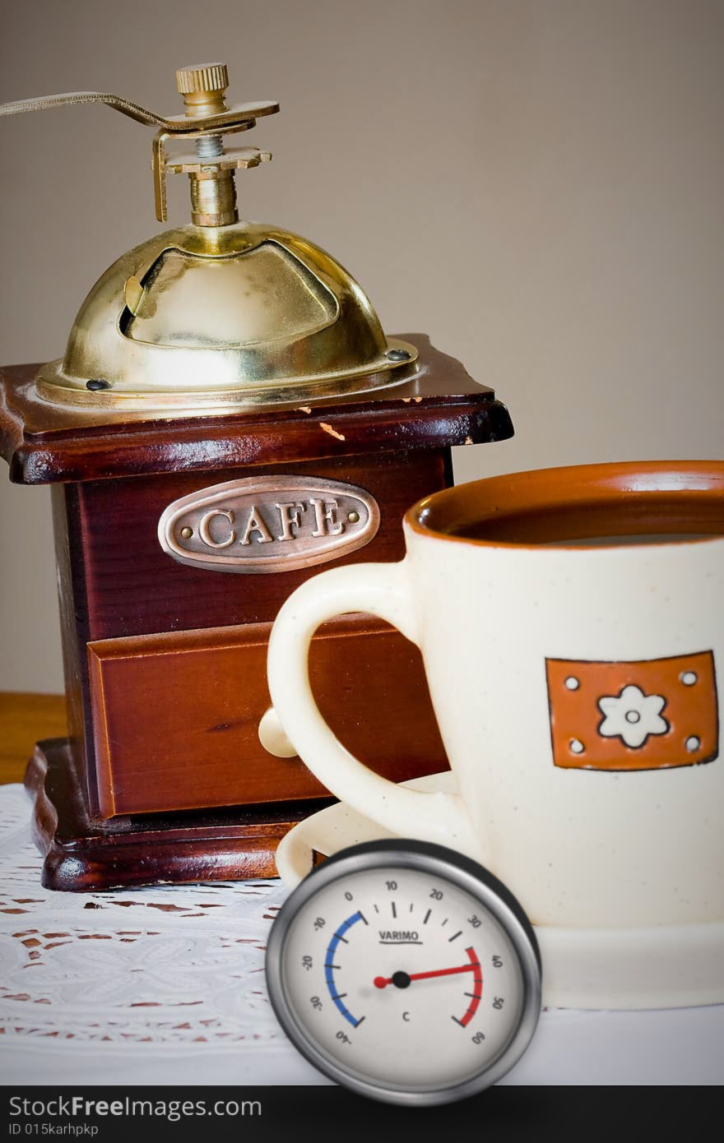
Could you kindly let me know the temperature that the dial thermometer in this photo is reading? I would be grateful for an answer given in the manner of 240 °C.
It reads 40 °C
